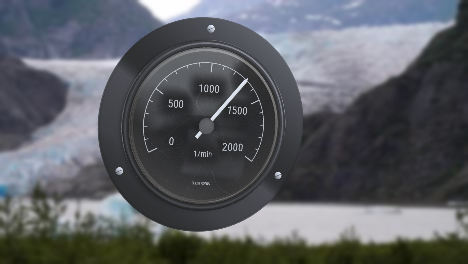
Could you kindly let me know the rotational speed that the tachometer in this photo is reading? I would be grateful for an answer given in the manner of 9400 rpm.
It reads 1300 rpm
